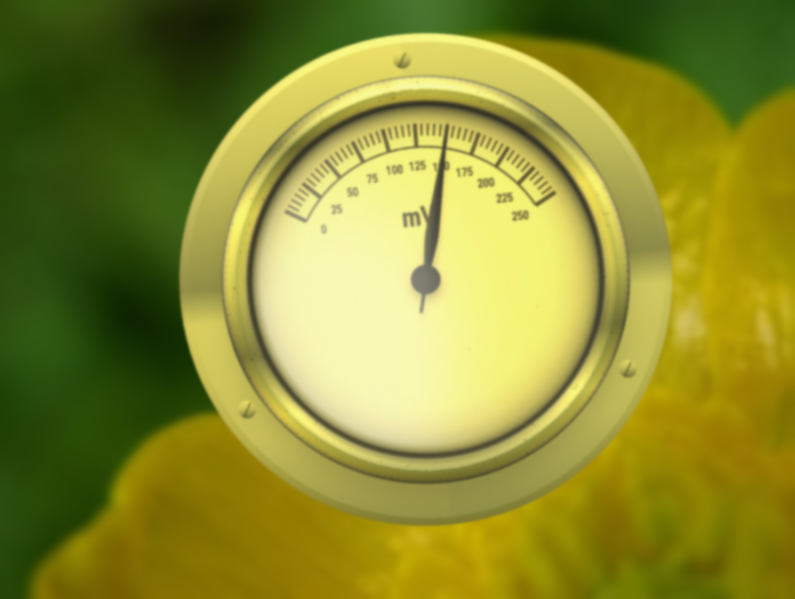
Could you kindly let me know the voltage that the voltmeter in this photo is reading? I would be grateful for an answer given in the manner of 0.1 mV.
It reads 150 mV
